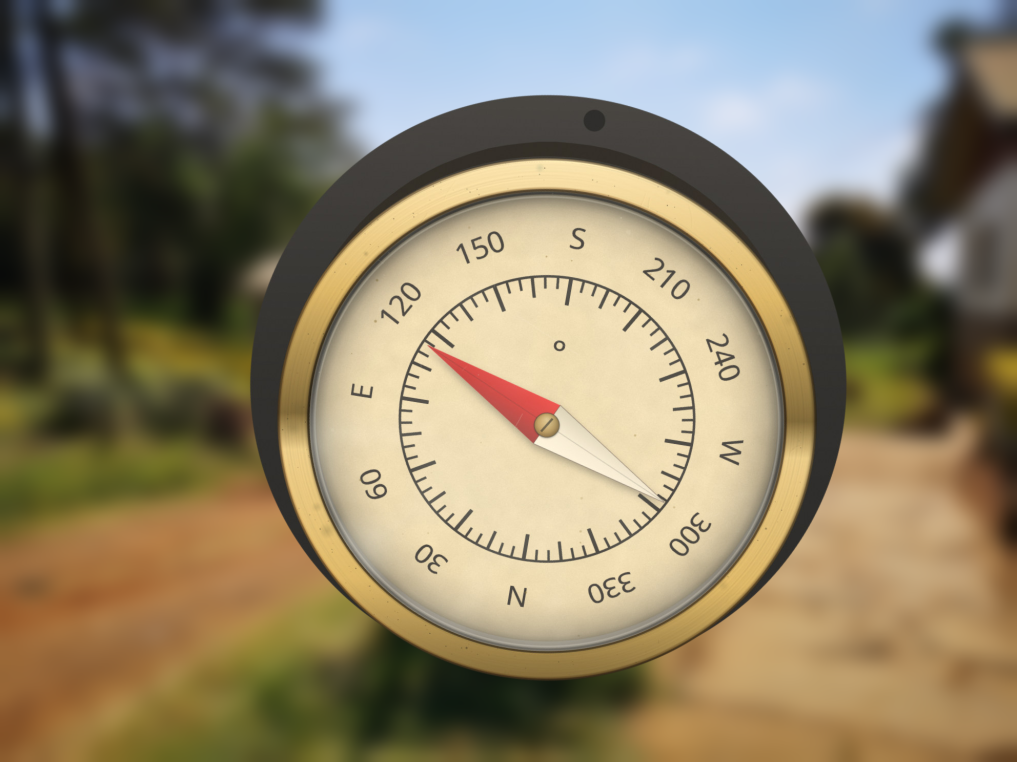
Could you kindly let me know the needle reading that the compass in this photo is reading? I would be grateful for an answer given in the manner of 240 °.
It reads 115 °
